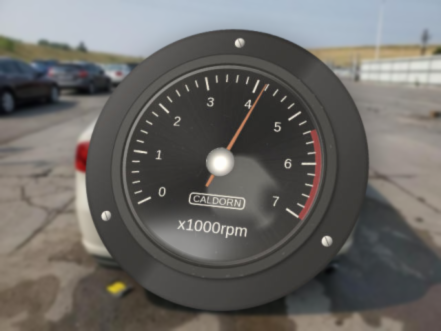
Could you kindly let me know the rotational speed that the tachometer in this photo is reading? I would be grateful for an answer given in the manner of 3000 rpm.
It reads 4200 rpm
